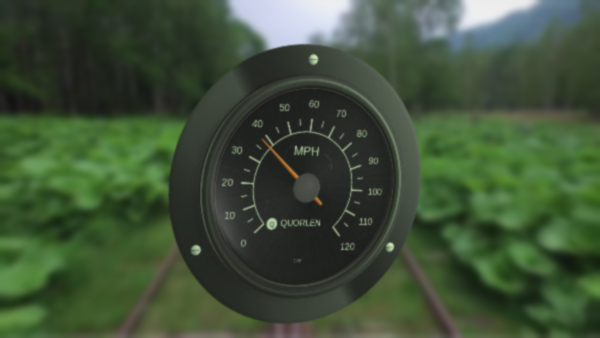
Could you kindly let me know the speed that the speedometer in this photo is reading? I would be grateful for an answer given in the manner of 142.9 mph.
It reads 37.5 mph
